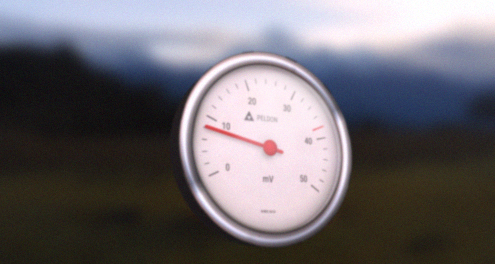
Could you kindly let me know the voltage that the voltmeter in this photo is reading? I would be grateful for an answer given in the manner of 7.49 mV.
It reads 8 mV
